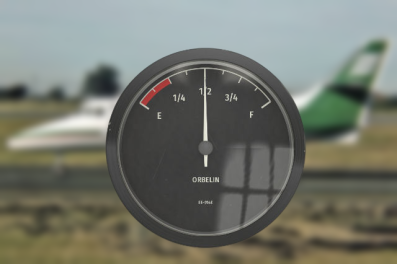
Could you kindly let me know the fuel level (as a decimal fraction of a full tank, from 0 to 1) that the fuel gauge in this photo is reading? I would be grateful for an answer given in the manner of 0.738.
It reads 0.5
